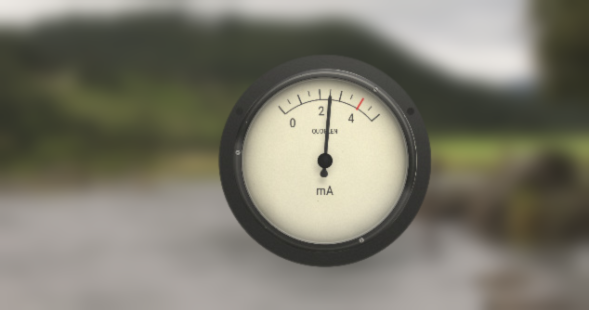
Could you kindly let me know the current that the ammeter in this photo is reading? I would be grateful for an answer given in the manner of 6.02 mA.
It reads 2.5 mA
